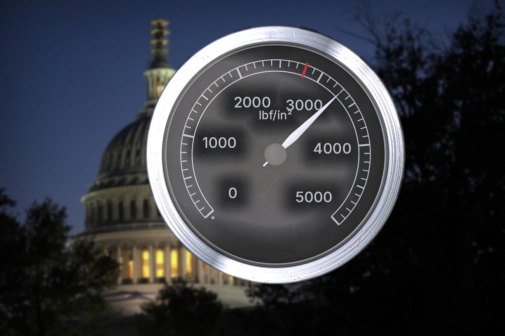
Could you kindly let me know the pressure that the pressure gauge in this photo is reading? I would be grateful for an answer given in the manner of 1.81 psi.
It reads 3300 psi
